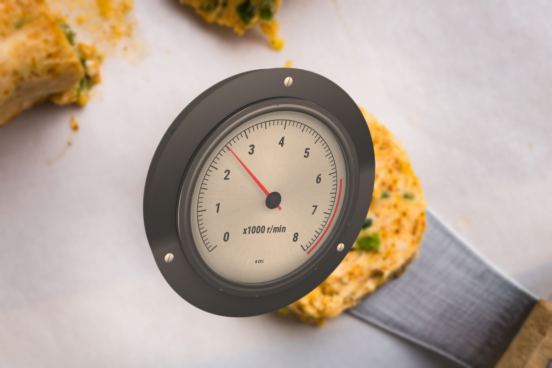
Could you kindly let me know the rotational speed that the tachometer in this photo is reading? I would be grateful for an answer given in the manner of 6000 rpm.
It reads 2500 rpm
